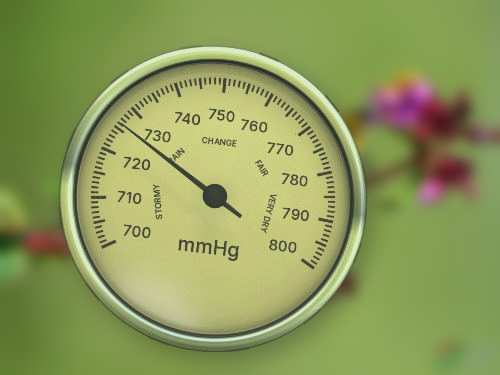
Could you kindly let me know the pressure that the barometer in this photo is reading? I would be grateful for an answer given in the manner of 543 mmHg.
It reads 726 mmHg
